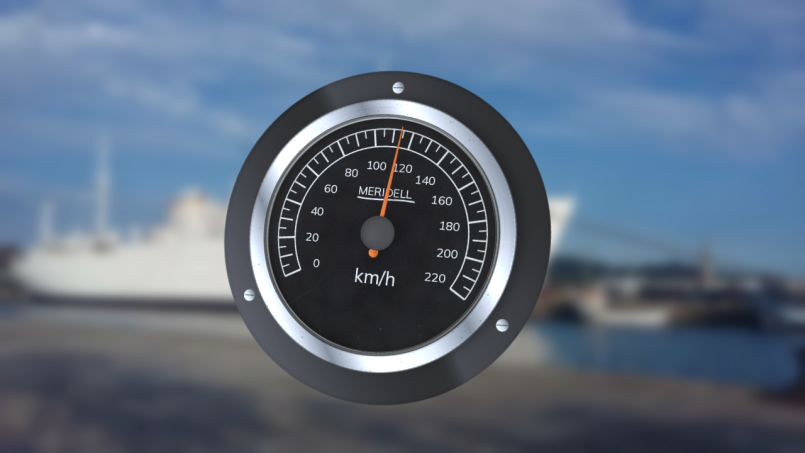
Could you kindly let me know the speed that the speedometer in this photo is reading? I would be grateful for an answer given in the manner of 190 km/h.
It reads 115 km/h
